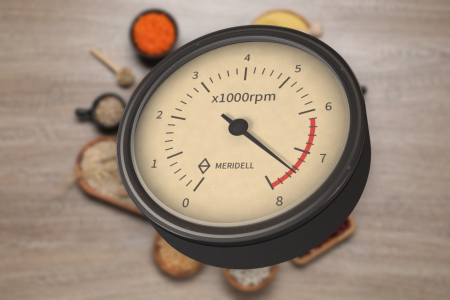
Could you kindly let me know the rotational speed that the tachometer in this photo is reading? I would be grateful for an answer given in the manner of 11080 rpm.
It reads 7500 rpm
